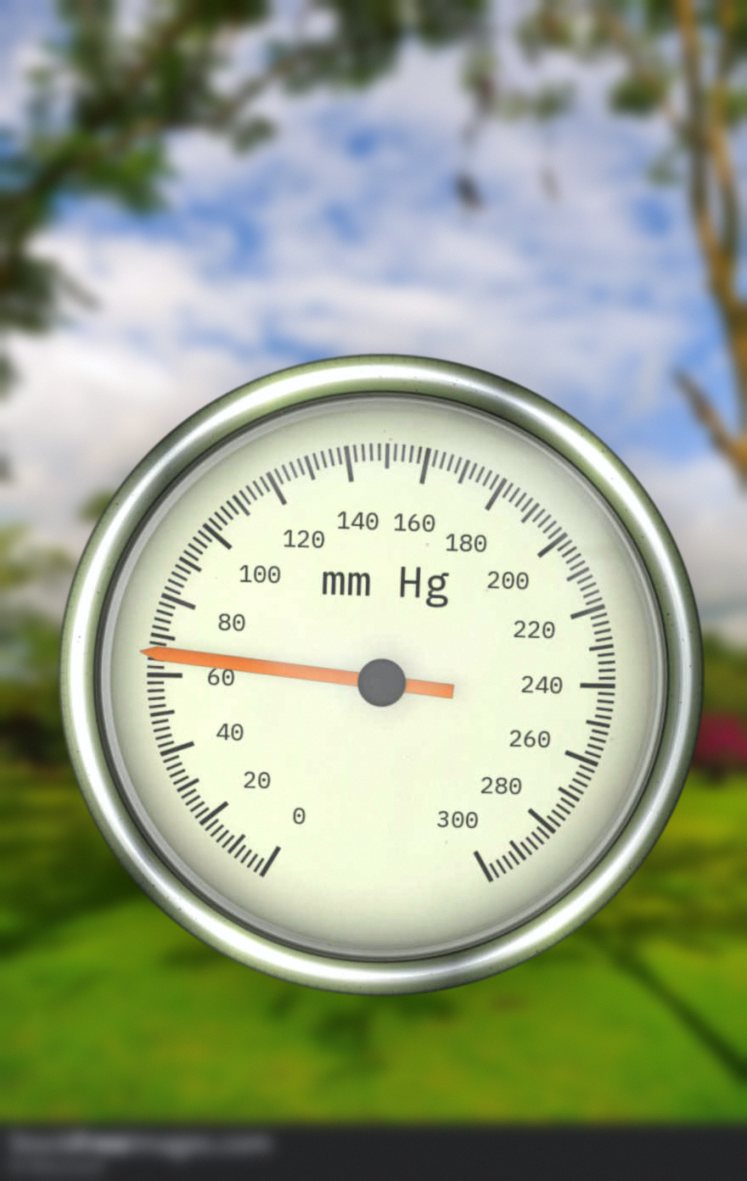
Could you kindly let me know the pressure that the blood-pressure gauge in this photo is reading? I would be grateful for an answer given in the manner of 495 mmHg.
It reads 66 mmHg
